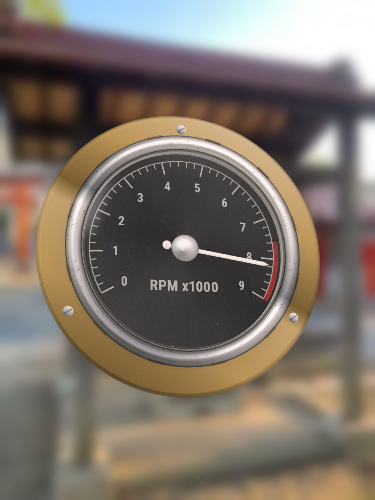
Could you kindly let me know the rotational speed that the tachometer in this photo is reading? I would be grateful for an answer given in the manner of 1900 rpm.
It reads 8200 rpm
